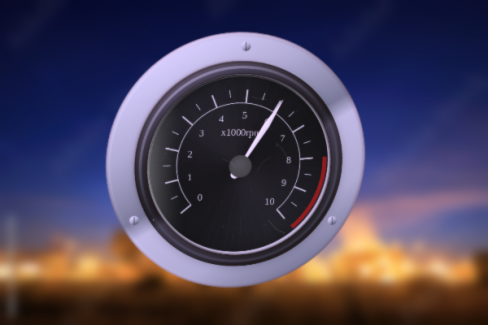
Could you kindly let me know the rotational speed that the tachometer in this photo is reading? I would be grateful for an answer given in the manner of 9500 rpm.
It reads 6000 rpm
